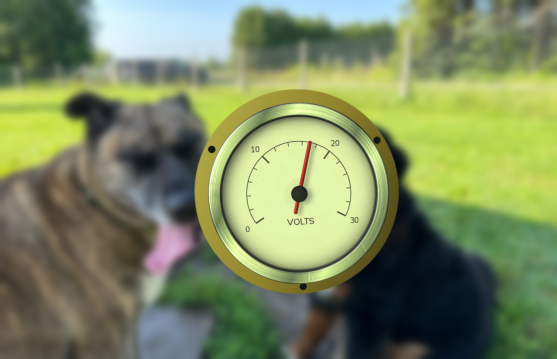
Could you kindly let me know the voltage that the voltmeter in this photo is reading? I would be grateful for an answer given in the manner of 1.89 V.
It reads 17 V
